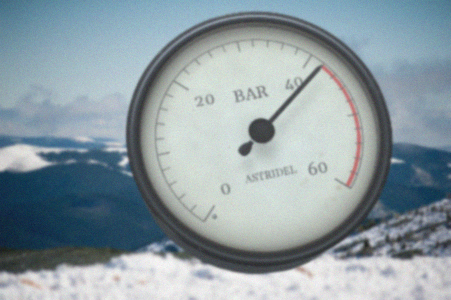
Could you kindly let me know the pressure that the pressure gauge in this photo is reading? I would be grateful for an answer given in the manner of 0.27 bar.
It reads 42 bar
